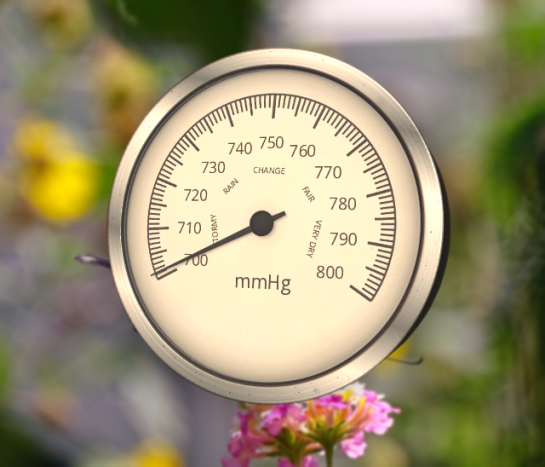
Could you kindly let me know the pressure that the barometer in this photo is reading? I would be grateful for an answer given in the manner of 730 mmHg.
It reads 701 mmHg
